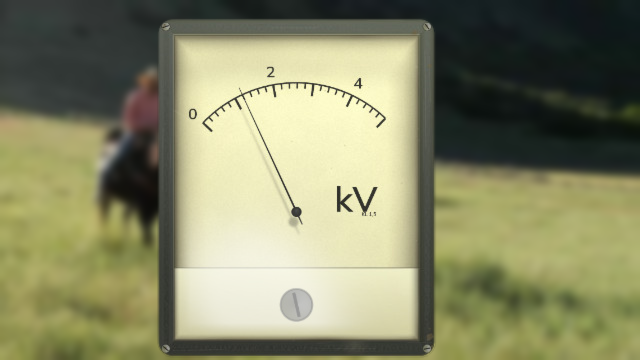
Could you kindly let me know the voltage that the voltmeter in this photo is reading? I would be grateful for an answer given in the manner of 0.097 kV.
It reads 1.2 kV
